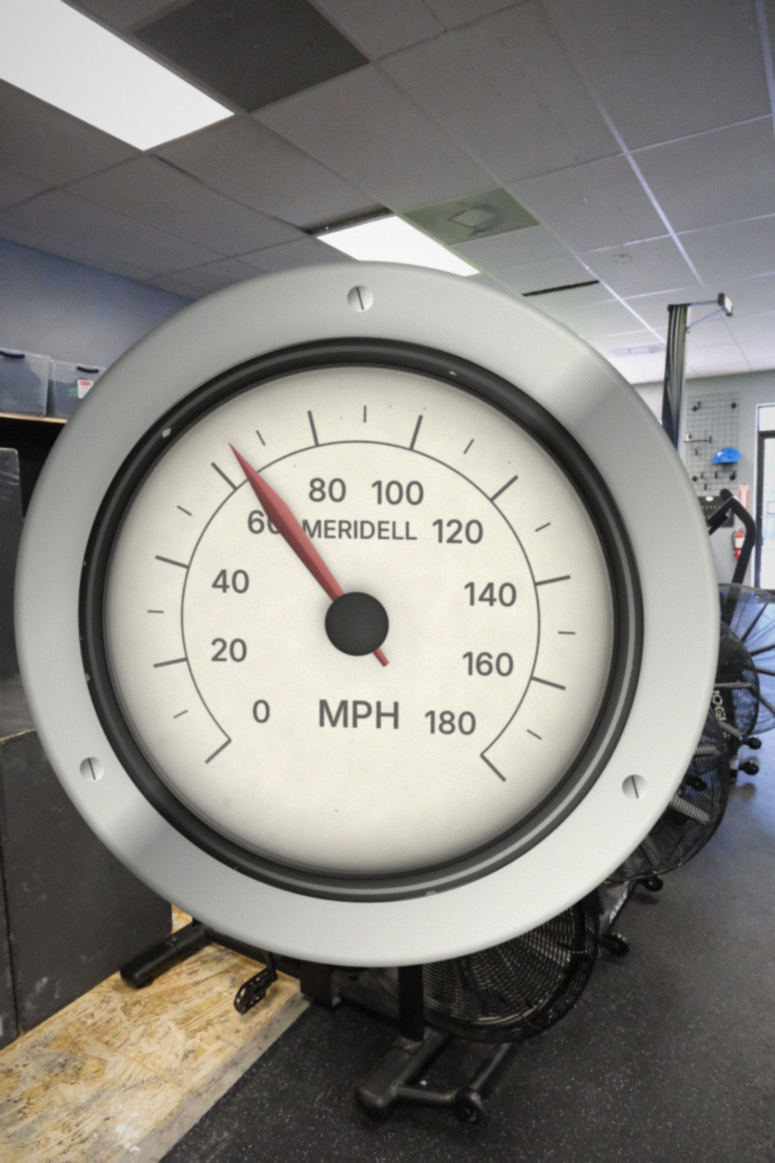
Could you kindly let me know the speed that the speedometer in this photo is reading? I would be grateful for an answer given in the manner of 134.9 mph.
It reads 65 mph
